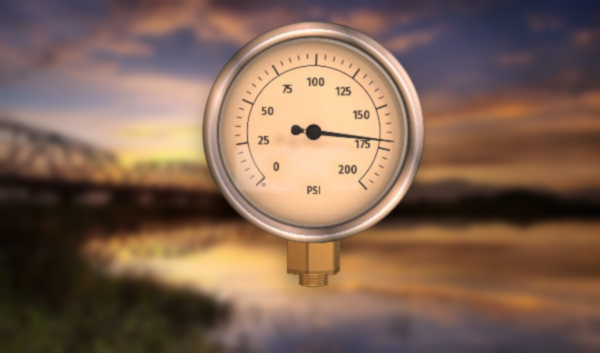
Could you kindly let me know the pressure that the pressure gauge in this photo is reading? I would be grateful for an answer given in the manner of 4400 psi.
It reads 170 psi
